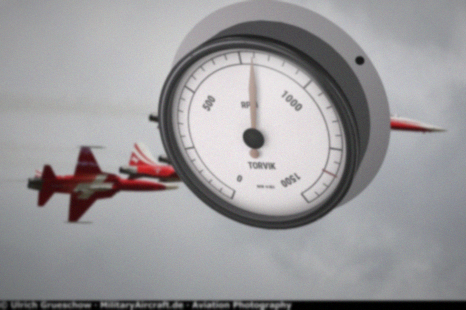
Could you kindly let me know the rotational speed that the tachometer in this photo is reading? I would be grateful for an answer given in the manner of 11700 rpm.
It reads 800 rpm
